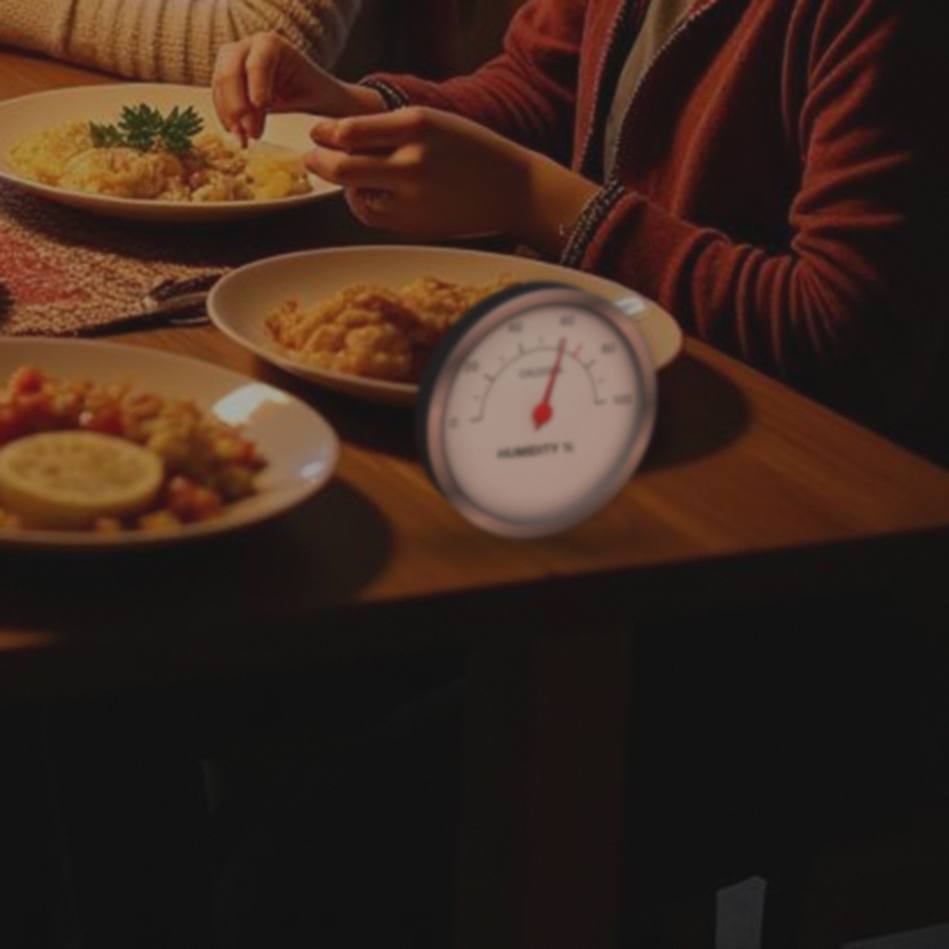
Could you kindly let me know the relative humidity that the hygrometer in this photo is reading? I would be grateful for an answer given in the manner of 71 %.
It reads 60 %
